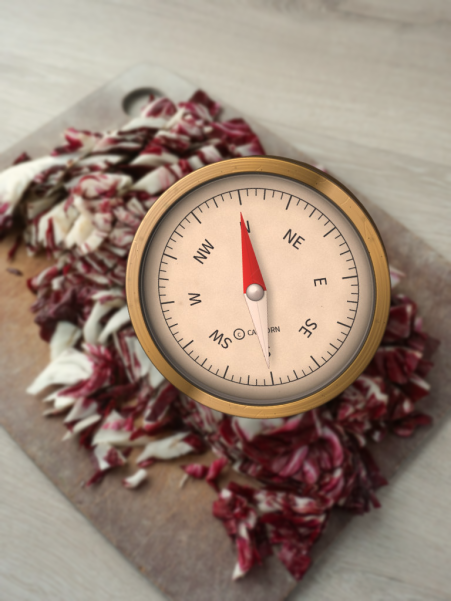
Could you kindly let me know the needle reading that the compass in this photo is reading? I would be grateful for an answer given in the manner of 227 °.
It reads 0 °
